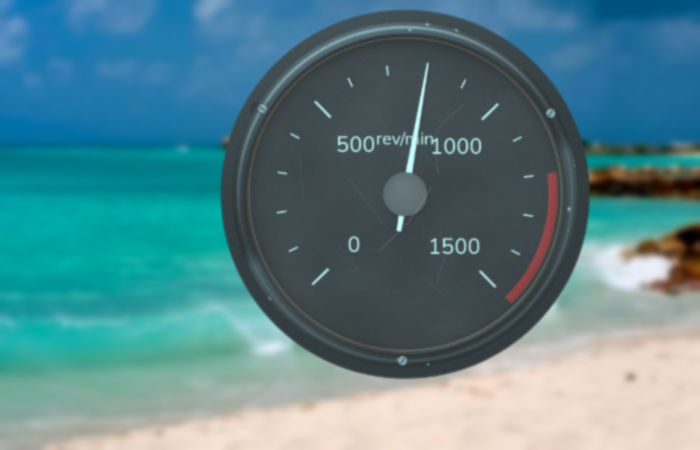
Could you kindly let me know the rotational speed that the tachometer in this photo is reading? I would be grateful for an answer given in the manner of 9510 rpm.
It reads 800 rpm
